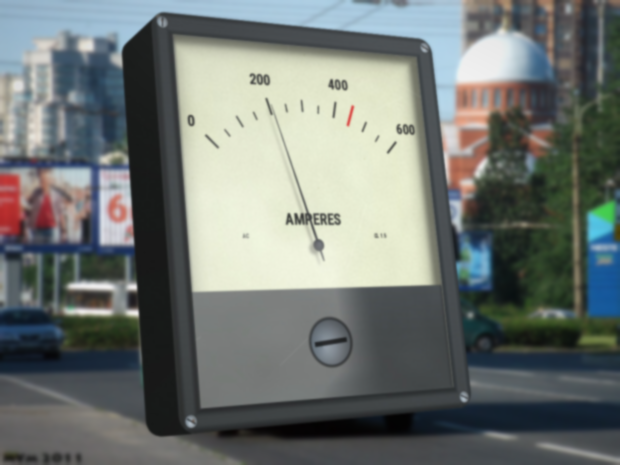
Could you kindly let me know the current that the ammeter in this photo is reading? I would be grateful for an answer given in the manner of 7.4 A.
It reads 200 A
